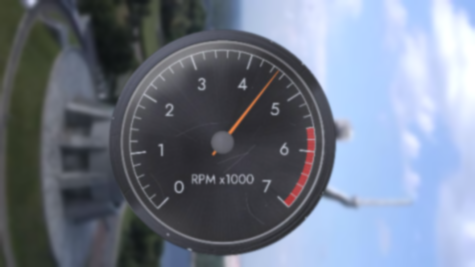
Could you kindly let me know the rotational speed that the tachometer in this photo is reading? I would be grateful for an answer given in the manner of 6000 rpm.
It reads 4500 rpm
